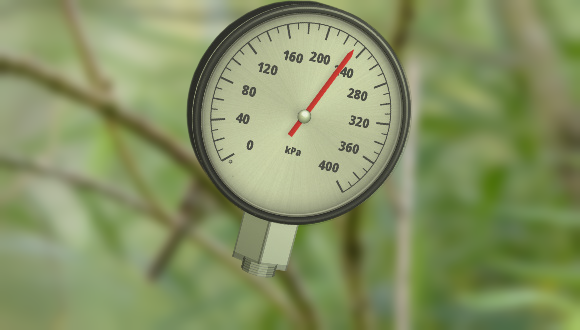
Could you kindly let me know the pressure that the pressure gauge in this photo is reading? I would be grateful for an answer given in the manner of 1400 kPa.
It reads 230 kPa
